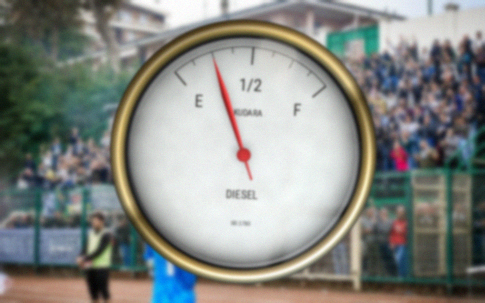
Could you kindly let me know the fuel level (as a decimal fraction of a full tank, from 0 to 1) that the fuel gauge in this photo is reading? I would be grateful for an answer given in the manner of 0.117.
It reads 0.25
